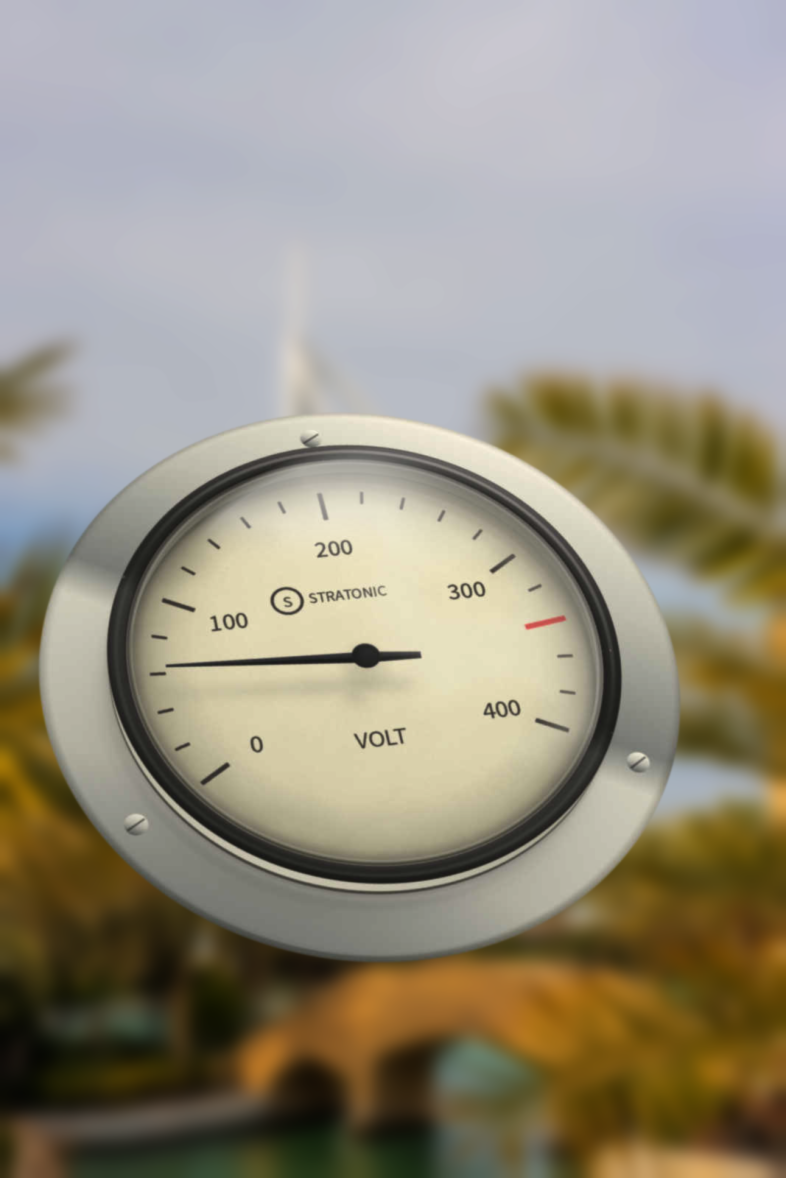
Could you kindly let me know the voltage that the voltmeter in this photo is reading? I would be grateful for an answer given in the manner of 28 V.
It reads 60 V
